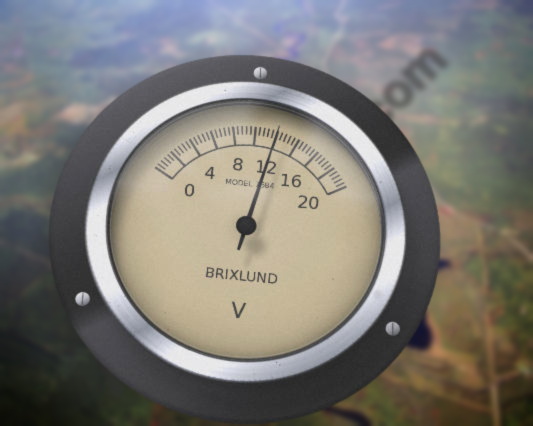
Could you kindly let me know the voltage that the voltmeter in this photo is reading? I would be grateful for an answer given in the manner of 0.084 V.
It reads 12 V
